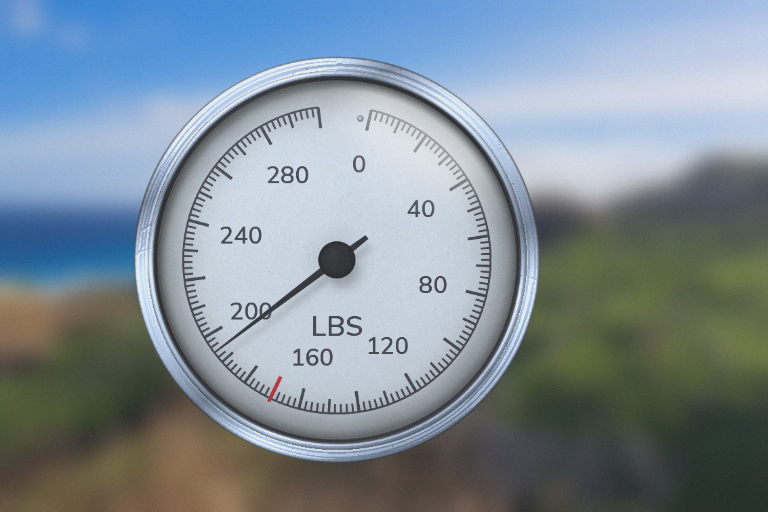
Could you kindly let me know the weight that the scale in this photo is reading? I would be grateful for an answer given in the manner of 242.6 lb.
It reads 194 lb
